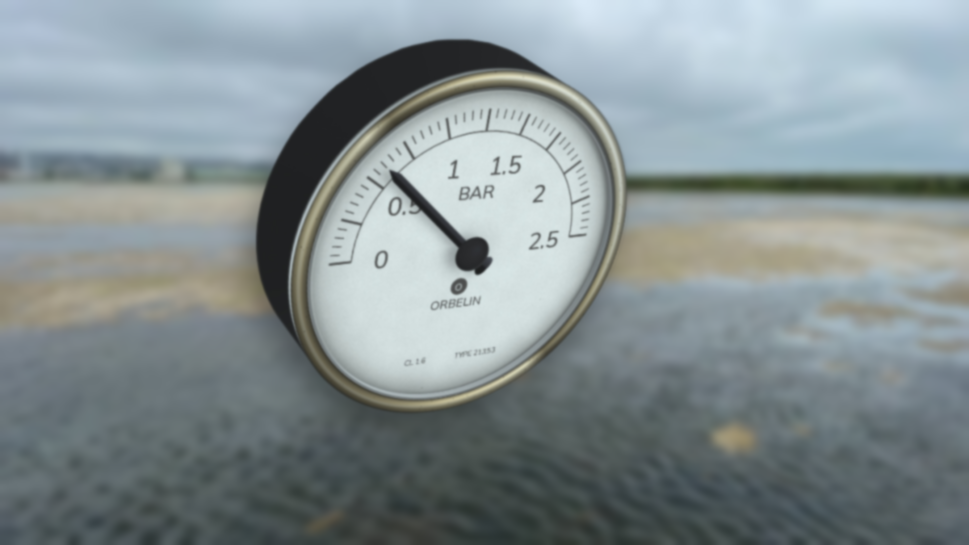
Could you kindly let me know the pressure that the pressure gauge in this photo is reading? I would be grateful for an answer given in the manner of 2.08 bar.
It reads 0.6 bar
